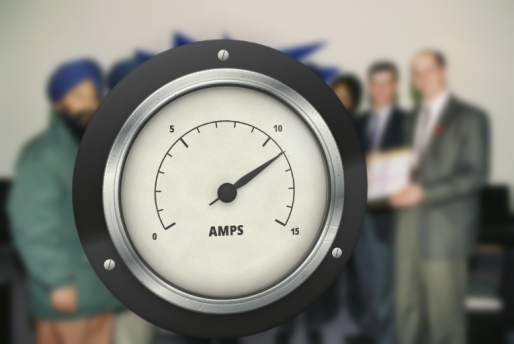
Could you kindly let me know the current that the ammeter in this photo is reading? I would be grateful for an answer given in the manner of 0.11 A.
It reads 11 A
